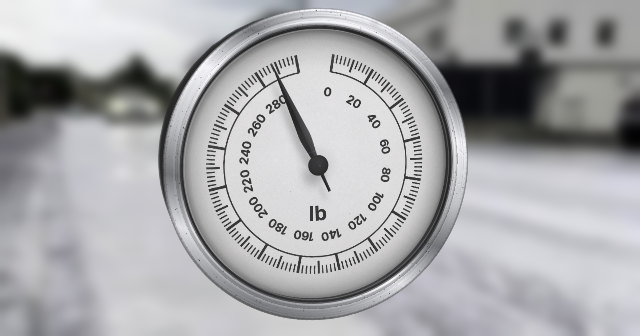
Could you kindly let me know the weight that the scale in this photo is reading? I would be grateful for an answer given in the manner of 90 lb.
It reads 288 lb
